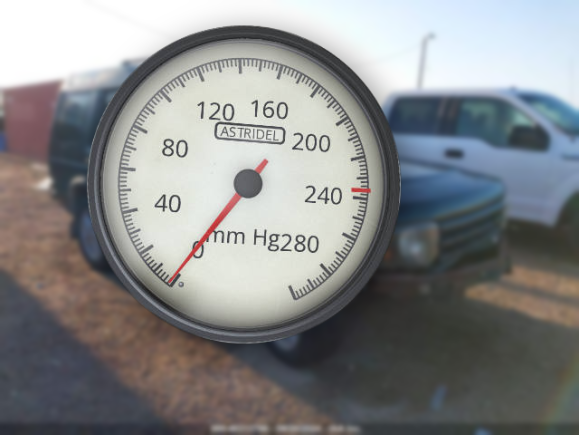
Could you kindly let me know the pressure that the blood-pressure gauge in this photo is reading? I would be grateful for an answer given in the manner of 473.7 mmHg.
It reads 2 mmHg
